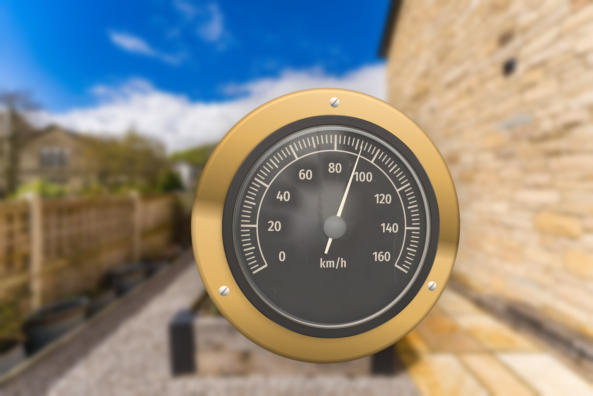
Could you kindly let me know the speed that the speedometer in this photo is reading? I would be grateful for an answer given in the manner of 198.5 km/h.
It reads 92 km/h
